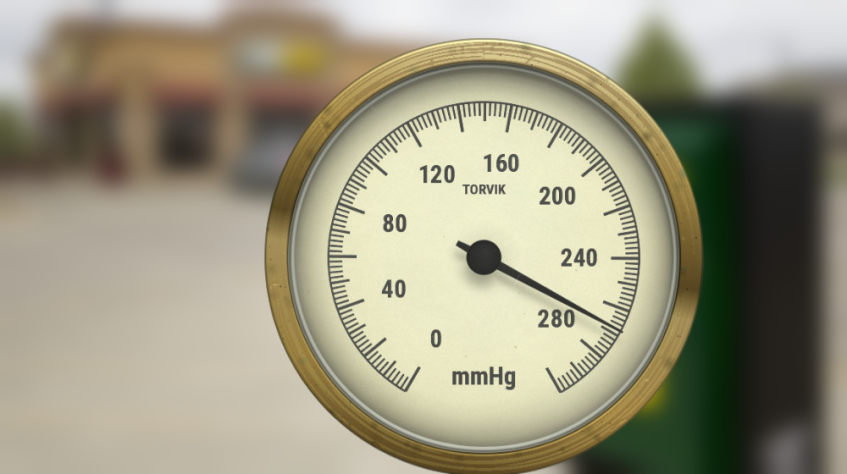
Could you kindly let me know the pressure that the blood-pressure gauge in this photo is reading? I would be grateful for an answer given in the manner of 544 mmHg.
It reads 268 mmHg
